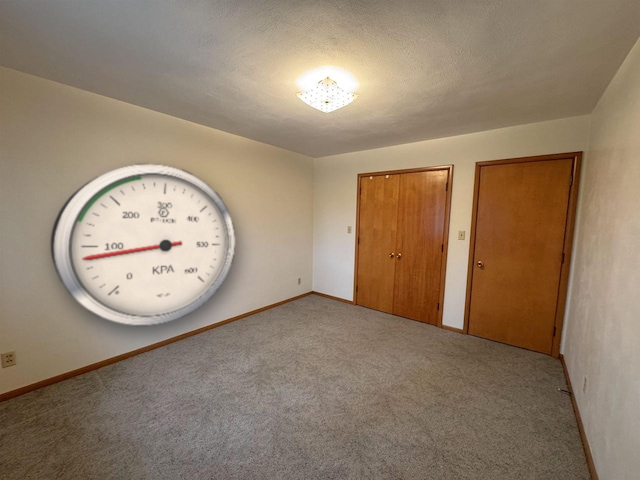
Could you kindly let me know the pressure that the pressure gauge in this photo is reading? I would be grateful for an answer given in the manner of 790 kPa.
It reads 80 kPa
